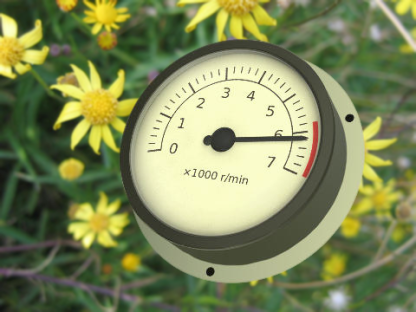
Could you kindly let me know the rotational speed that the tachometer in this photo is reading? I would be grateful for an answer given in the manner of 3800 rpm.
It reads 6200 rpm
